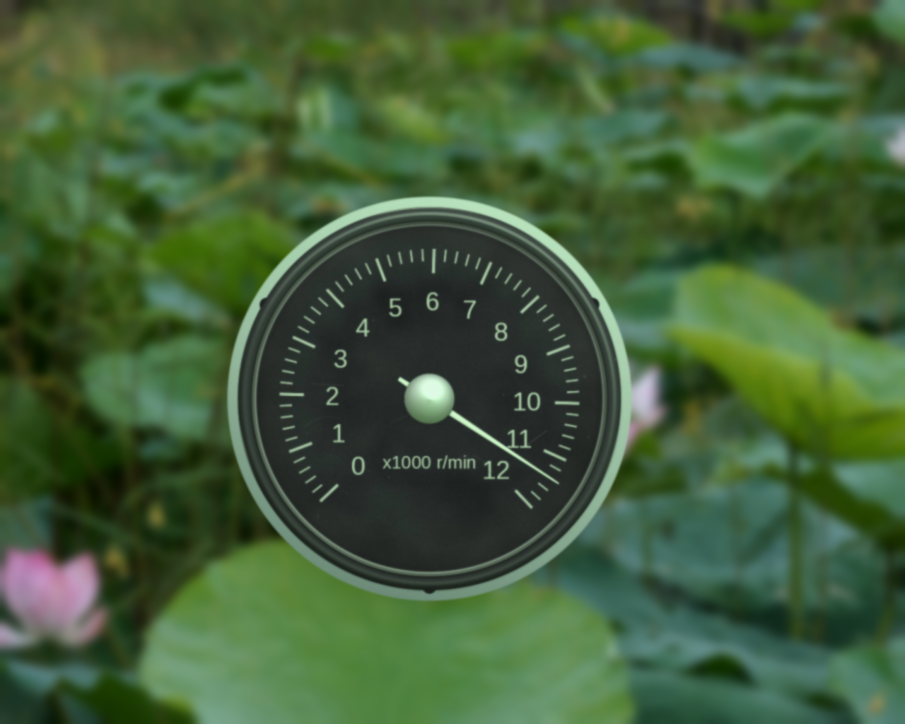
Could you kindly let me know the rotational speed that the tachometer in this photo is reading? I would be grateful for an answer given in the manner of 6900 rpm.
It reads 11400 rpm
